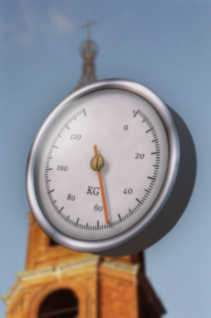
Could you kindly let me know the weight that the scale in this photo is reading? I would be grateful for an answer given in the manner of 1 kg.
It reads 55 kg
